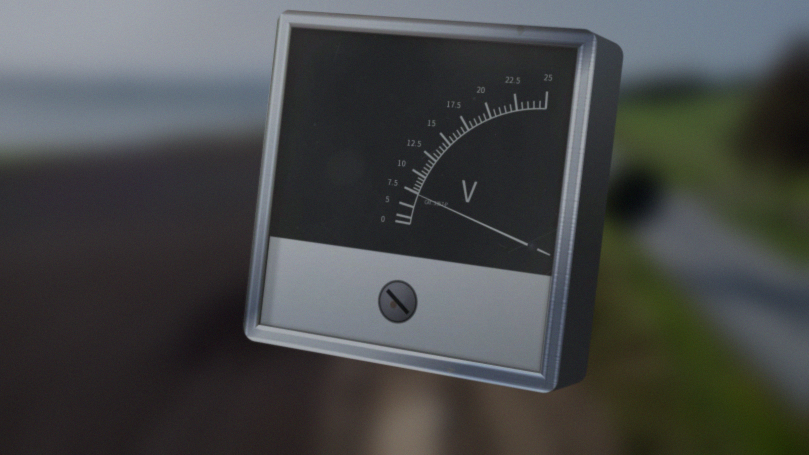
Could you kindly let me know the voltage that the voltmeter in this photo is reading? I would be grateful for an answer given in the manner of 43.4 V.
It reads 7.5 V
